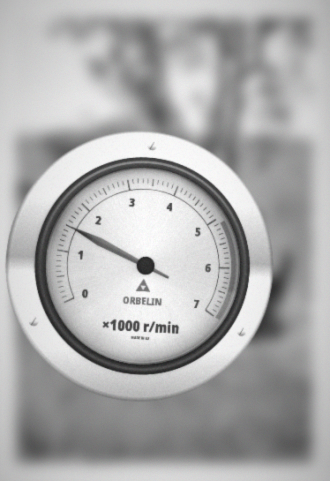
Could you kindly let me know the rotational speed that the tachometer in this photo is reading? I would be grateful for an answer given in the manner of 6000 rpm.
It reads 1500 rpm
